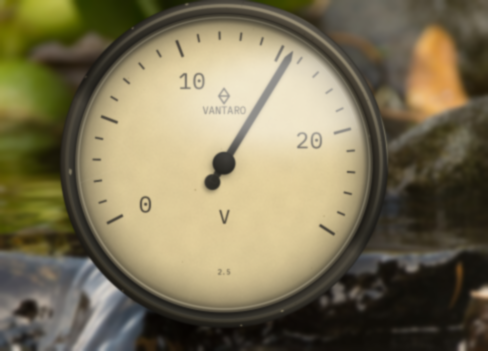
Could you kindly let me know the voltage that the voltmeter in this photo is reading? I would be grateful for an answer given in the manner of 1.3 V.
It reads 15.5 V
